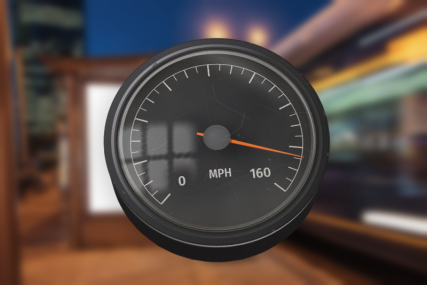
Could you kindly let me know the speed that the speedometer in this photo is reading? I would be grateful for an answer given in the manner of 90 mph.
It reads 145 mph
